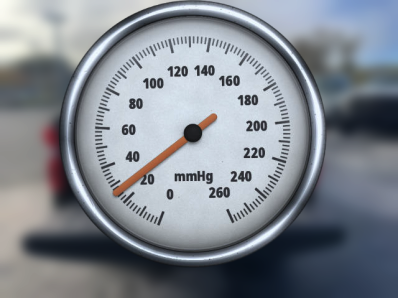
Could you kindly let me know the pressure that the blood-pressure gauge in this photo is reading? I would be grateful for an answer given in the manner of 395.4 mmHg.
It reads 26 mmHg
